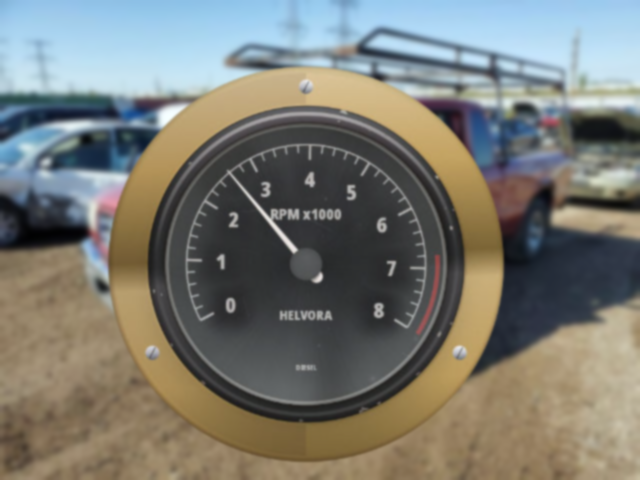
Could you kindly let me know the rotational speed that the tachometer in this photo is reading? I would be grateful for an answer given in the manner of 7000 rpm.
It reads 2600 rpm
